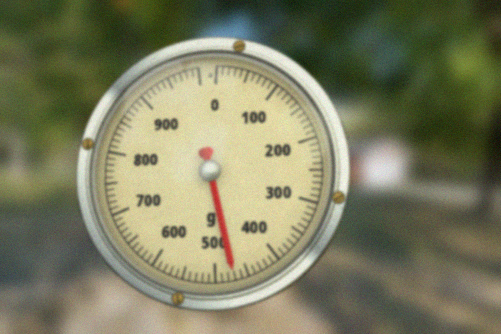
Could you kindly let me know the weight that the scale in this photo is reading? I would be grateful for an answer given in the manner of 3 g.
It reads 470 g
